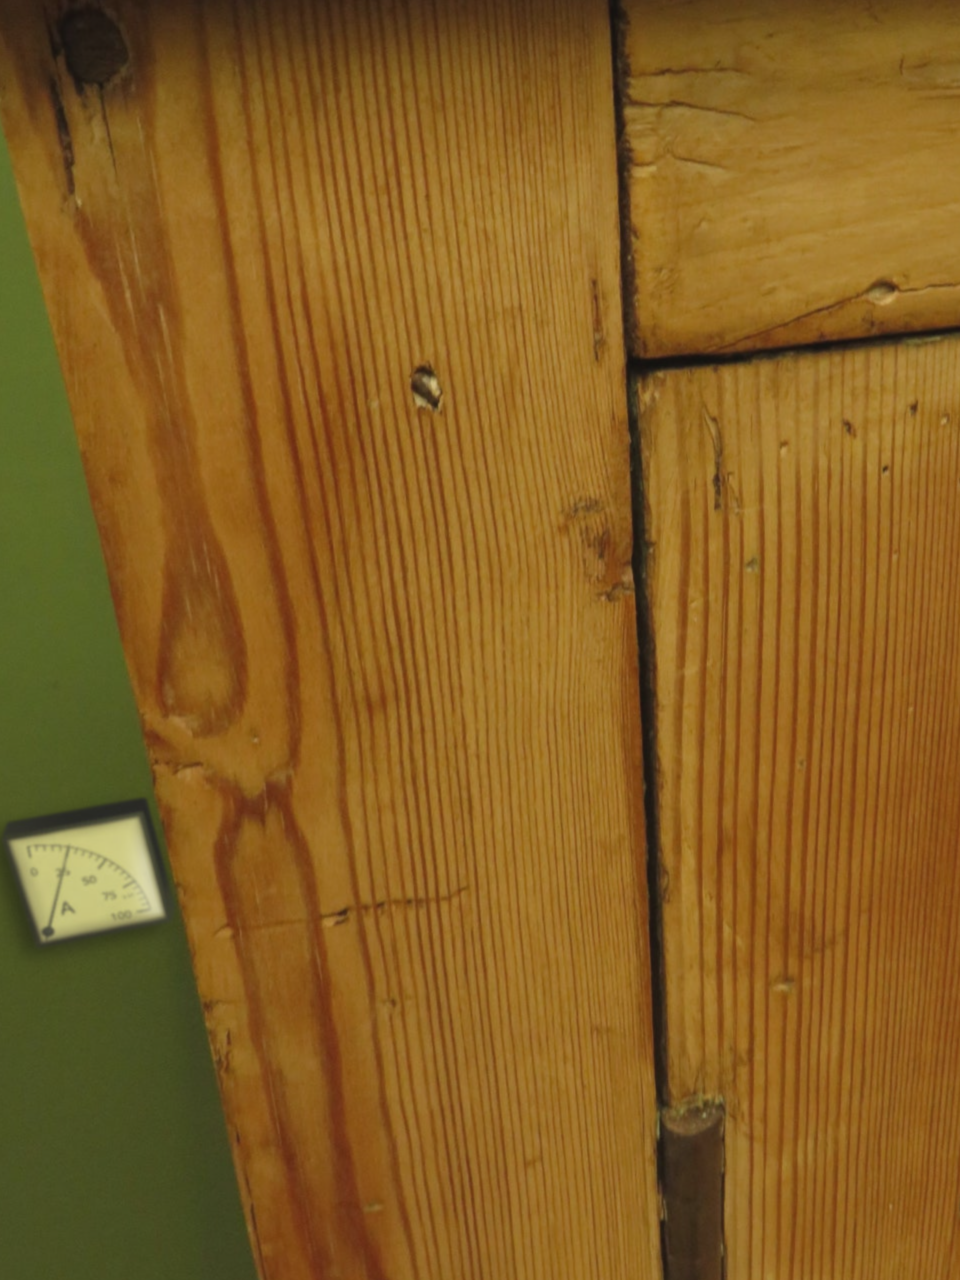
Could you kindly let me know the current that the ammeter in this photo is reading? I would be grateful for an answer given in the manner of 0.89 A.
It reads 25 A
